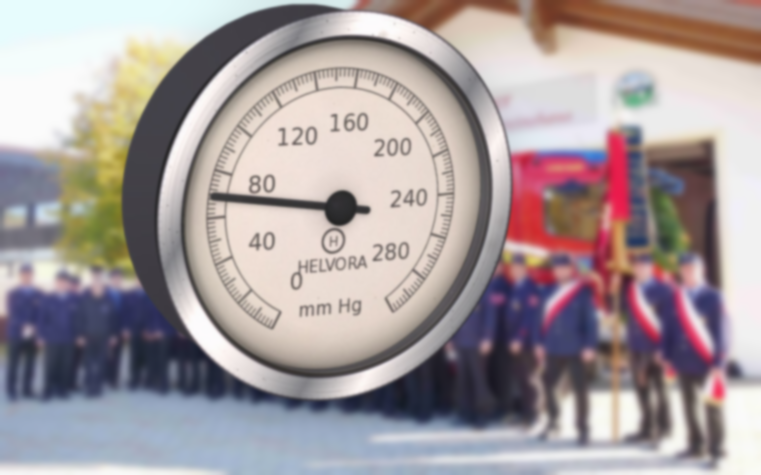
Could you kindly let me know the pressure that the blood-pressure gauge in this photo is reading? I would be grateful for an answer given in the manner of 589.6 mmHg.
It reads 70 mmHg
